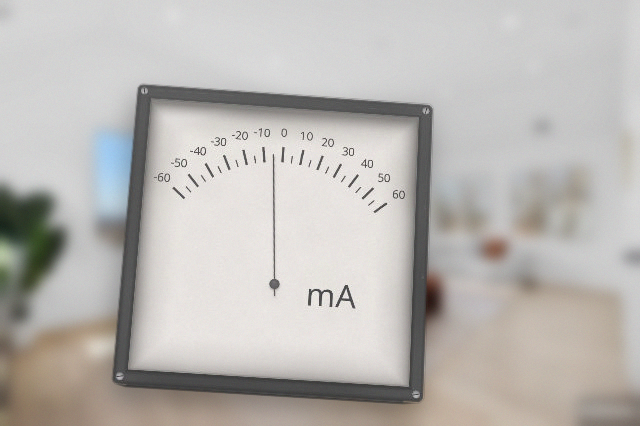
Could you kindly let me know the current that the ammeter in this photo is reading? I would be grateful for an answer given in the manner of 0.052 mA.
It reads -5 mA
